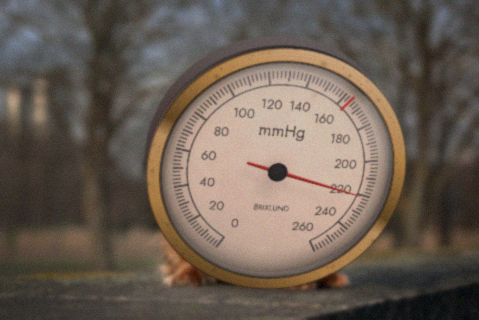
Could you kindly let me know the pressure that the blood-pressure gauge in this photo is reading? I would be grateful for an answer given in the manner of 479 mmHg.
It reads 220 mmHg
